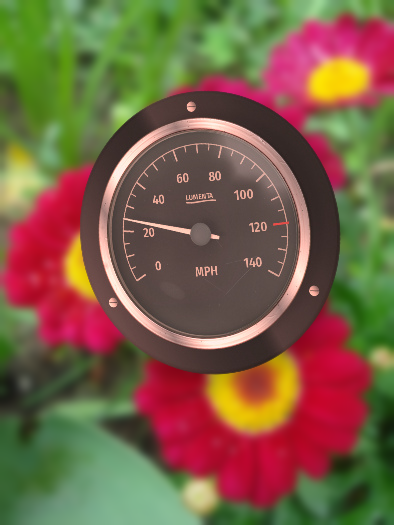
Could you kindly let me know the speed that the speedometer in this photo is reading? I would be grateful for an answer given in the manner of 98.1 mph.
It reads 25 mph
